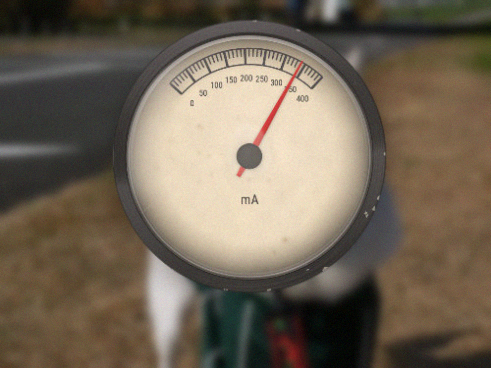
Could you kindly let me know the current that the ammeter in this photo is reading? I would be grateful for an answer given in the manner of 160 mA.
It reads 340 mA
